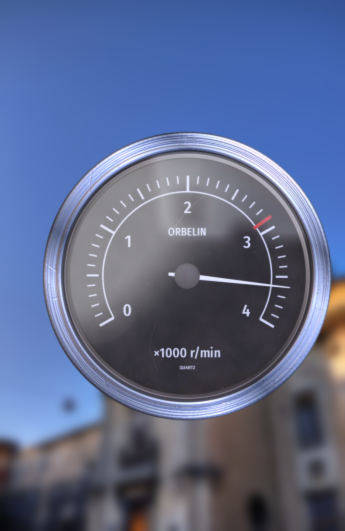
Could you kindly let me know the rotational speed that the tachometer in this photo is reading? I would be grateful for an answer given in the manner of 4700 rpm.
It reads 3600 rpm
